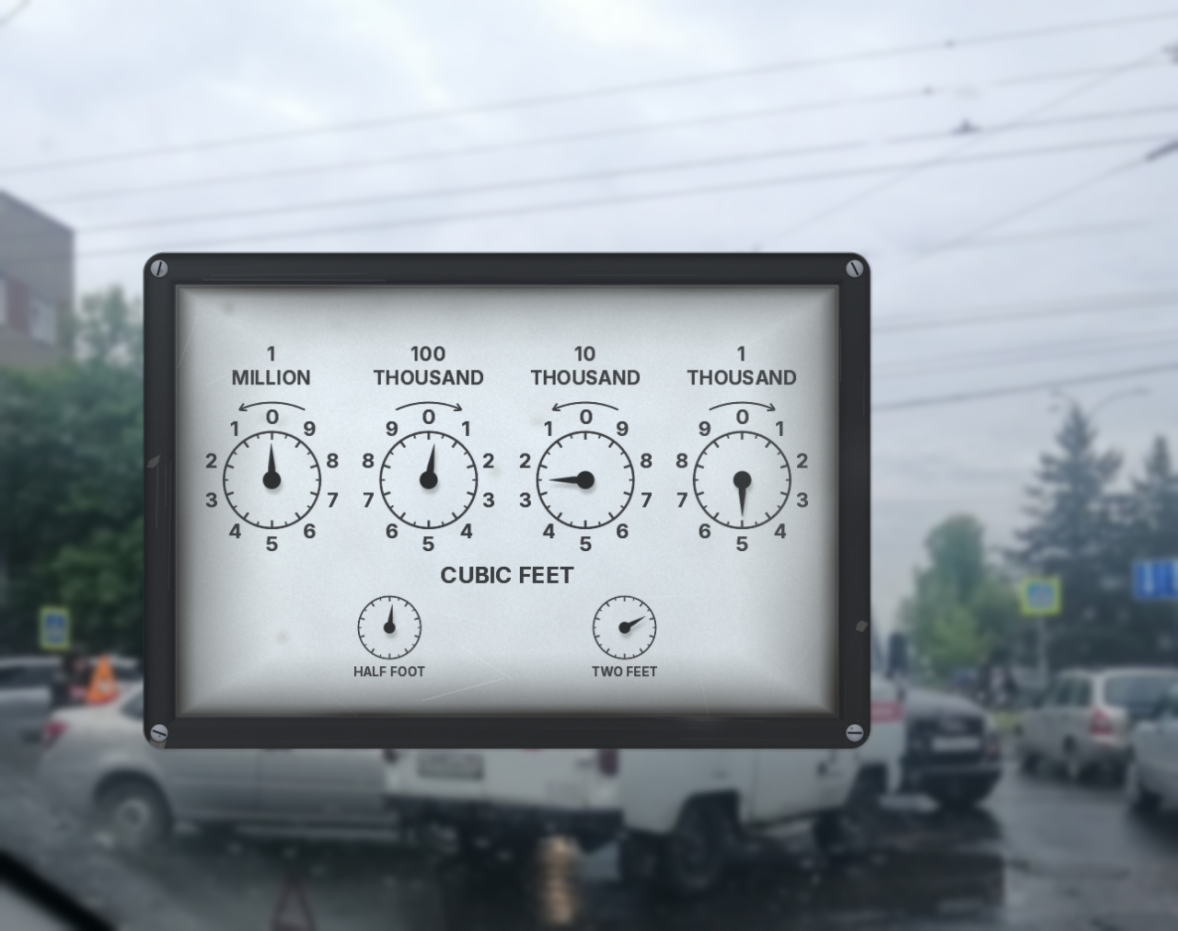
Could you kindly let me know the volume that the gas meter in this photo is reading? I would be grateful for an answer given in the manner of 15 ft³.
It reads 2500 ft³
